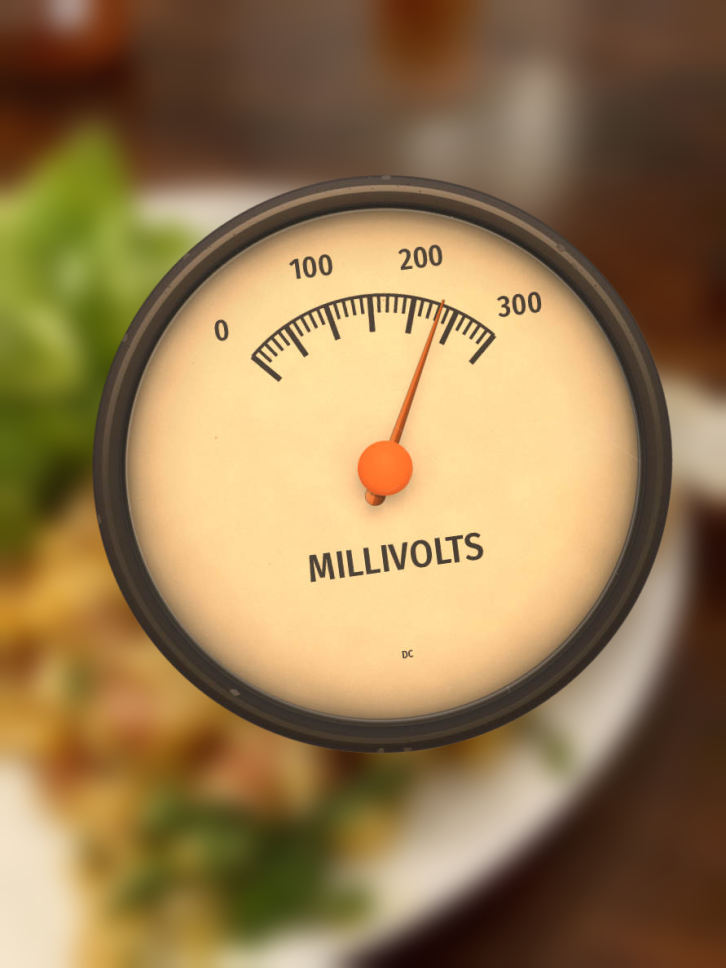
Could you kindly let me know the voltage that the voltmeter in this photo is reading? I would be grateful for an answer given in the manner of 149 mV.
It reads 230 mV
